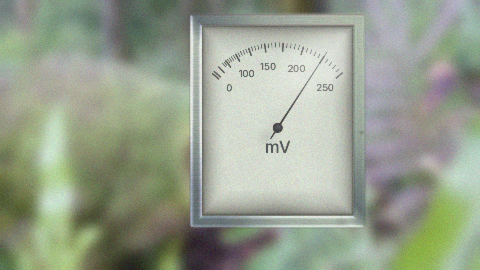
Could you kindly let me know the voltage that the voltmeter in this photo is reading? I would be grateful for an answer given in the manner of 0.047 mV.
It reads 225 mV
